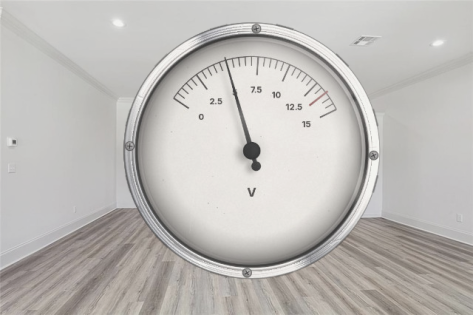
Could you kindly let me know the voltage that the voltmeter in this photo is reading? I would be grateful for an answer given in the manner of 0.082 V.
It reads 5 V
